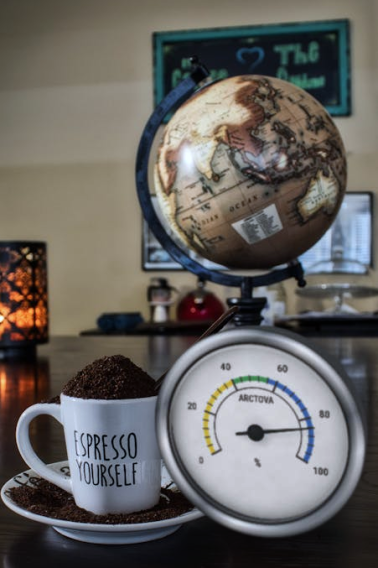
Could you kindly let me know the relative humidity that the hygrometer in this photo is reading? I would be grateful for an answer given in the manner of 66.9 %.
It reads 84 %
